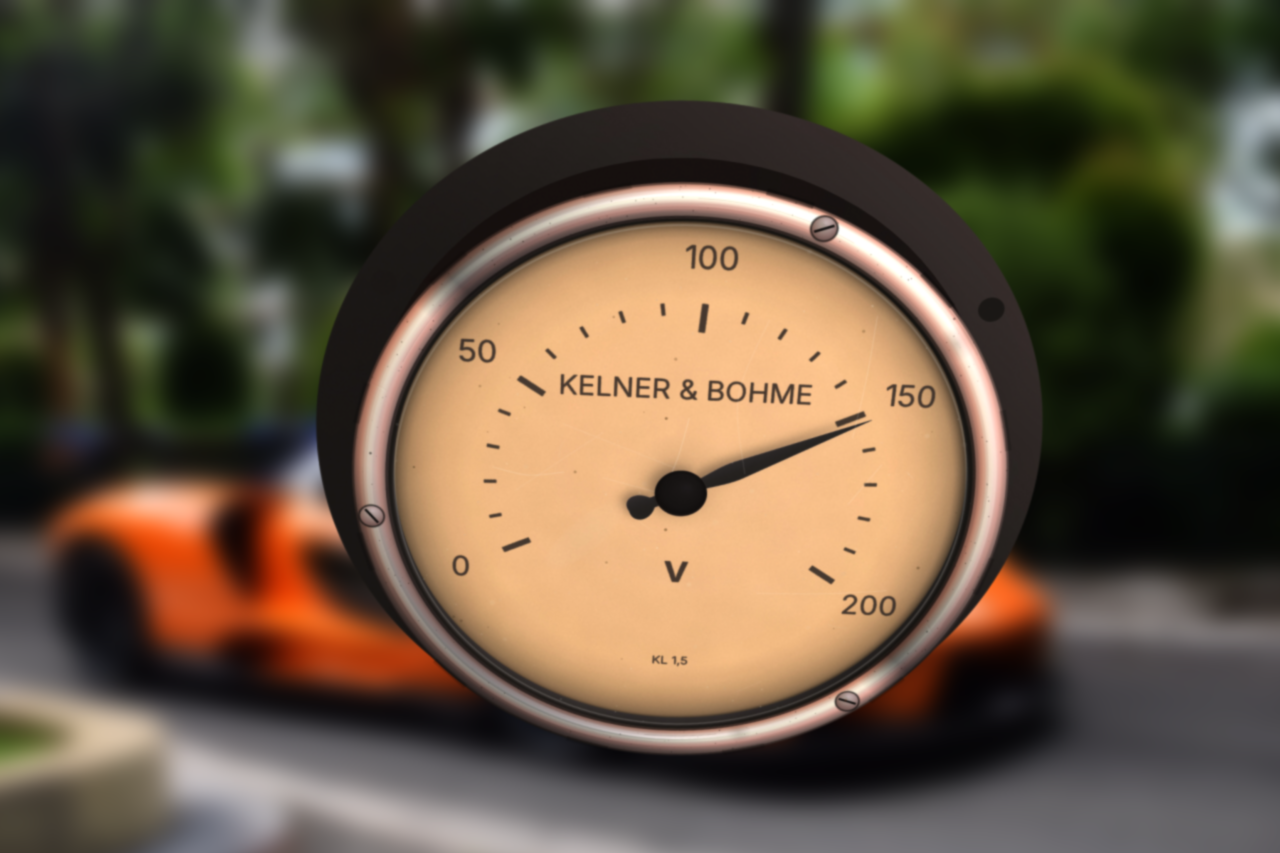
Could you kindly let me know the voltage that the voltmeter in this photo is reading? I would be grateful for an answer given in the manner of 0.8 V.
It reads 150 V
